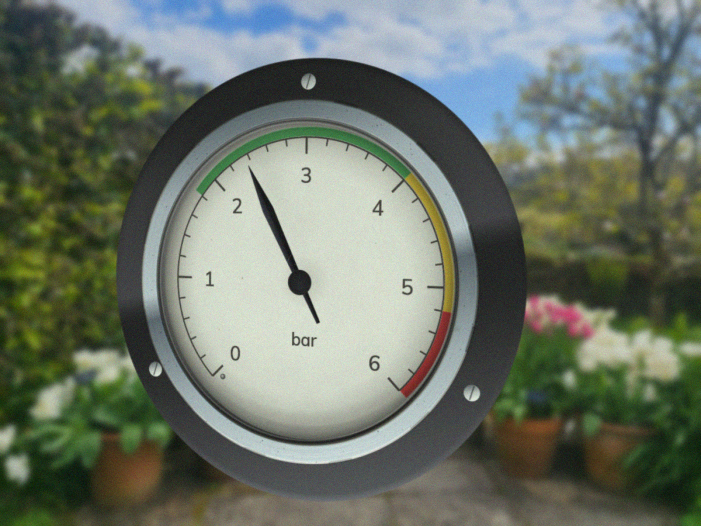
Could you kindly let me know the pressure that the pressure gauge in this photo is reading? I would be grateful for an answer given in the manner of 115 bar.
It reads 2.4 bar
